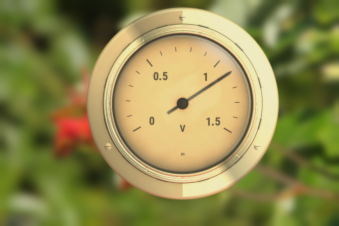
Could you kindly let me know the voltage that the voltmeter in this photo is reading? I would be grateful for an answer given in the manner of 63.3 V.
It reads 1.1 V
